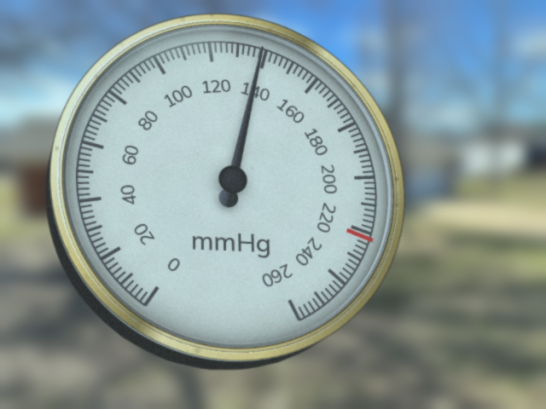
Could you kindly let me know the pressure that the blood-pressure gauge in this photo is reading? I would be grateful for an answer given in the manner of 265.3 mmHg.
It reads 138 mmHg
